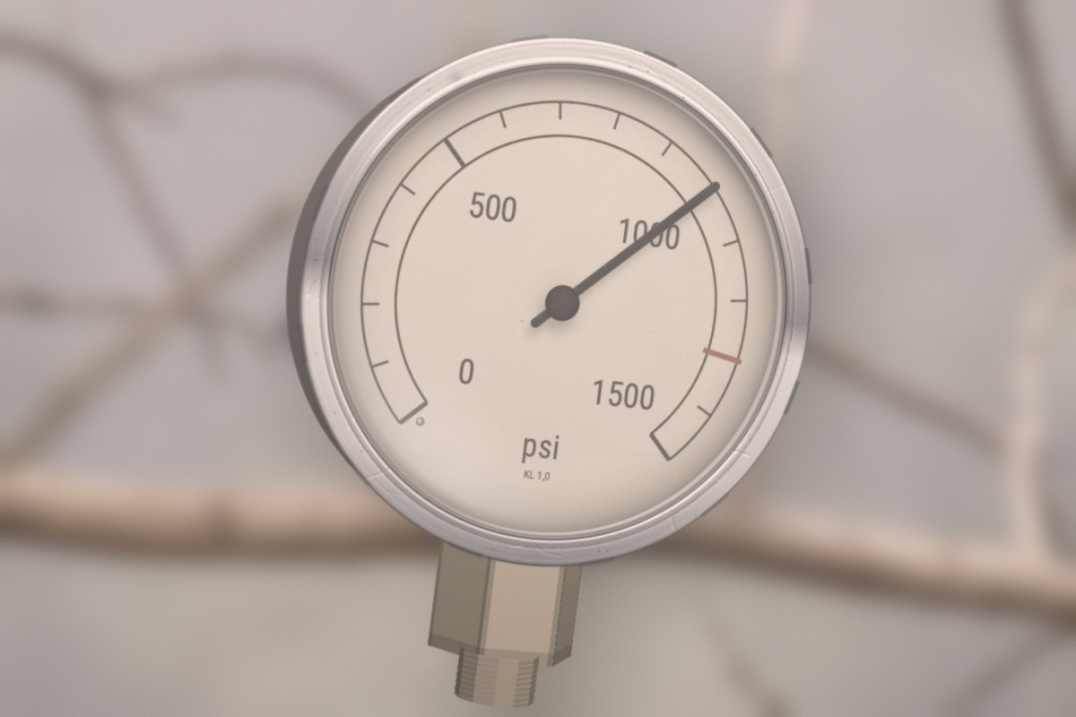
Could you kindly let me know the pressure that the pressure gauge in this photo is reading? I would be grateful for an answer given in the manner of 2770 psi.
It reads 1000 psi
